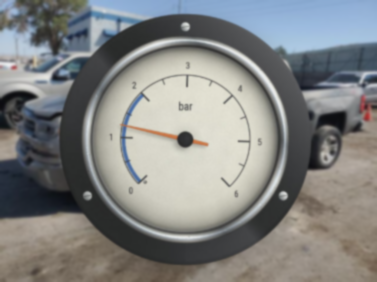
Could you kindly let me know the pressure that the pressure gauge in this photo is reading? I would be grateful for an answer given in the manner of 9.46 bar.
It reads 1.25 bar
